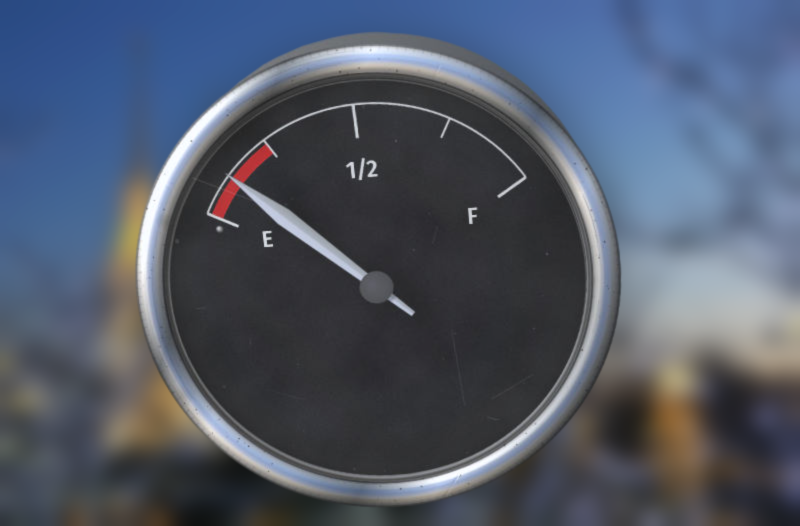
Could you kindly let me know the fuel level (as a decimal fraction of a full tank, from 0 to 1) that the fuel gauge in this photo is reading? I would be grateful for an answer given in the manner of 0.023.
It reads 0.125
